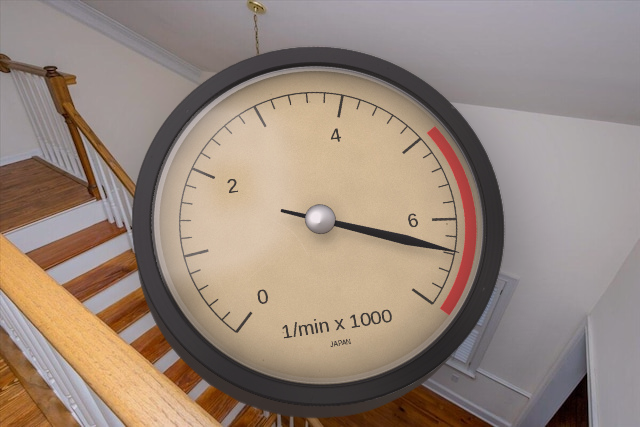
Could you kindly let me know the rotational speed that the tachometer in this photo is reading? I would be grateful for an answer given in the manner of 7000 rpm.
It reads 6400 rpm
